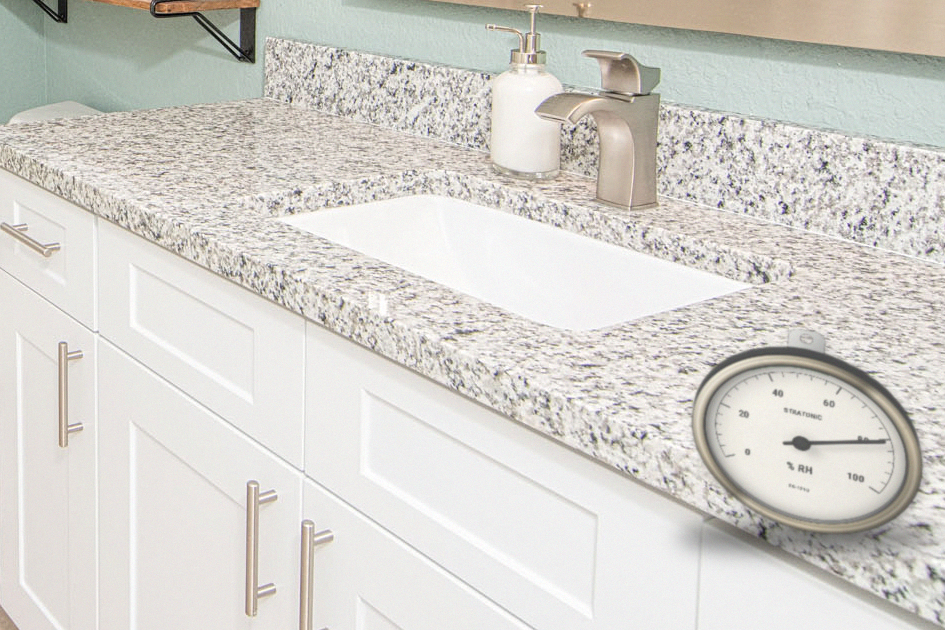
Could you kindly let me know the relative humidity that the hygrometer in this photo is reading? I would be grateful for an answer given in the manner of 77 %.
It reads 80 %
